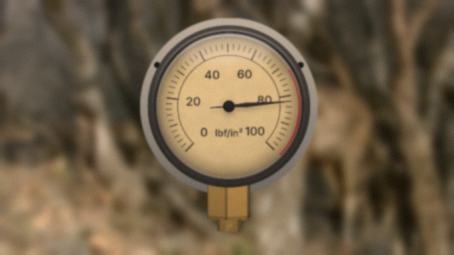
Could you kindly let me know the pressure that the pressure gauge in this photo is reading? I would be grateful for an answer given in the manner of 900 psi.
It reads 82 psi
